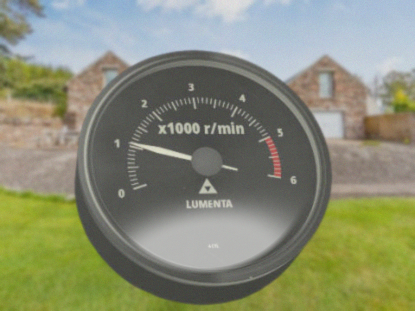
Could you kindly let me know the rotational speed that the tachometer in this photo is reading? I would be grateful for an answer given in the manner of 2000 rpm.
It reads 1000 rpm
